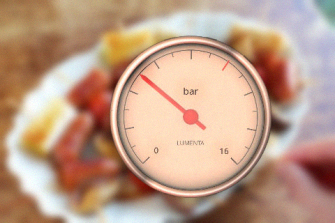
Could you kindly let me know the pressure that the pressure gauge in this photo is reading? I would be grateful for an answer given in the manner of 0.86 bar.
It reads 5 bar
